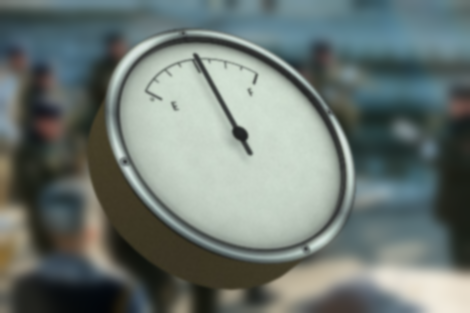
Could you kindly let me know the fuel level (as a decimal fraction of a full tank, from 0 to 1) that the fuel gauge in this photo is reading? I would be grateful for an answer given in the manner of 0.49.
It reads 0.5
